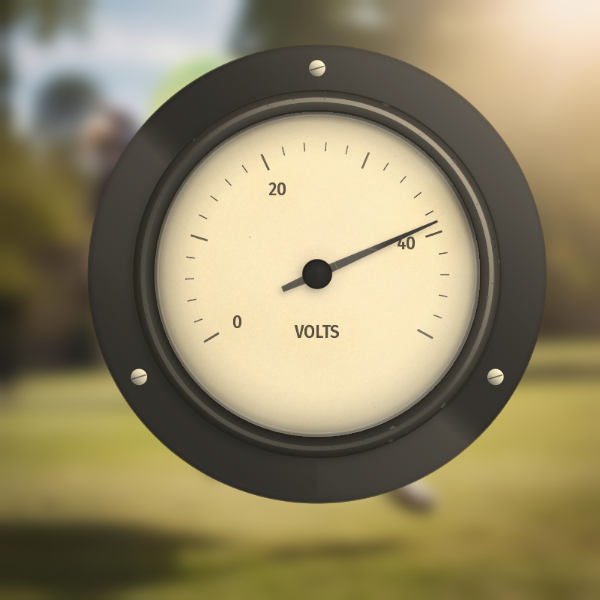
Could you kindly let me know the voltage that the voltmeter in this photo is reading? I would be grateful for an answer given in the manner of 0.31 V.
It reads 39 V
